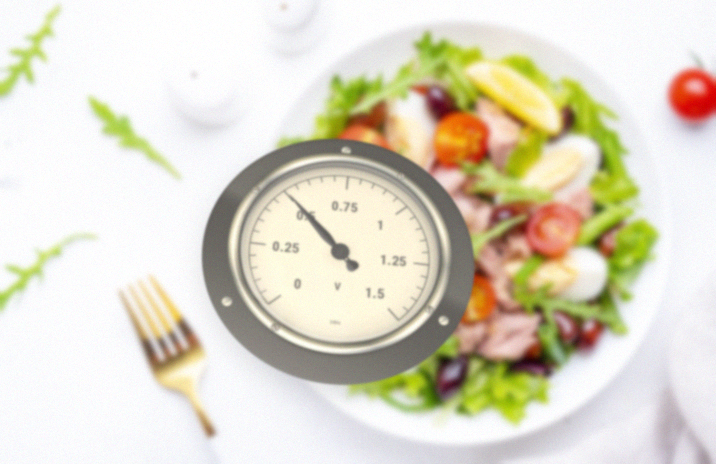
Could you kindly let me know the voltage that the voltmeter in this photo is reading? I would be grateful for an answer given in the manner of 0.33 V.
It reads 0.5 V
